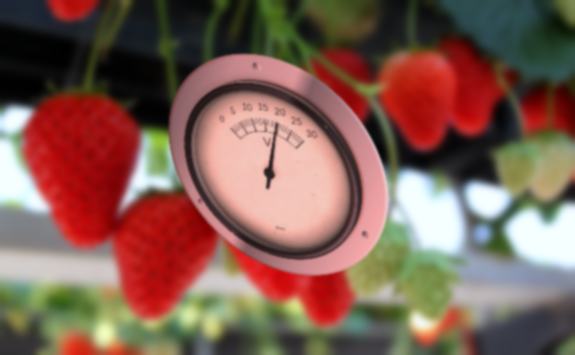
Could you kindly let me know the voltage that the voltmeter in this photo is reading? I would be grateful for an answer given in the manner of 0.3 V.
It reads 20 V
